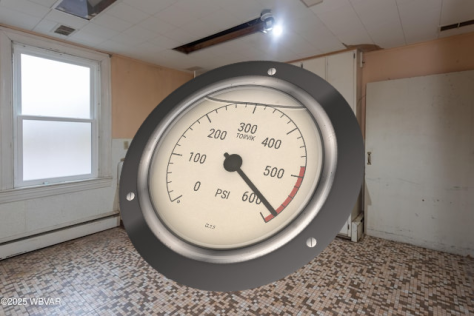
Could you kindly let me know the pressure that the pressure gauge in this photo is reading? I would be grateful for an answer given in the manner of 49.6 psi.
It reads 580 psi
